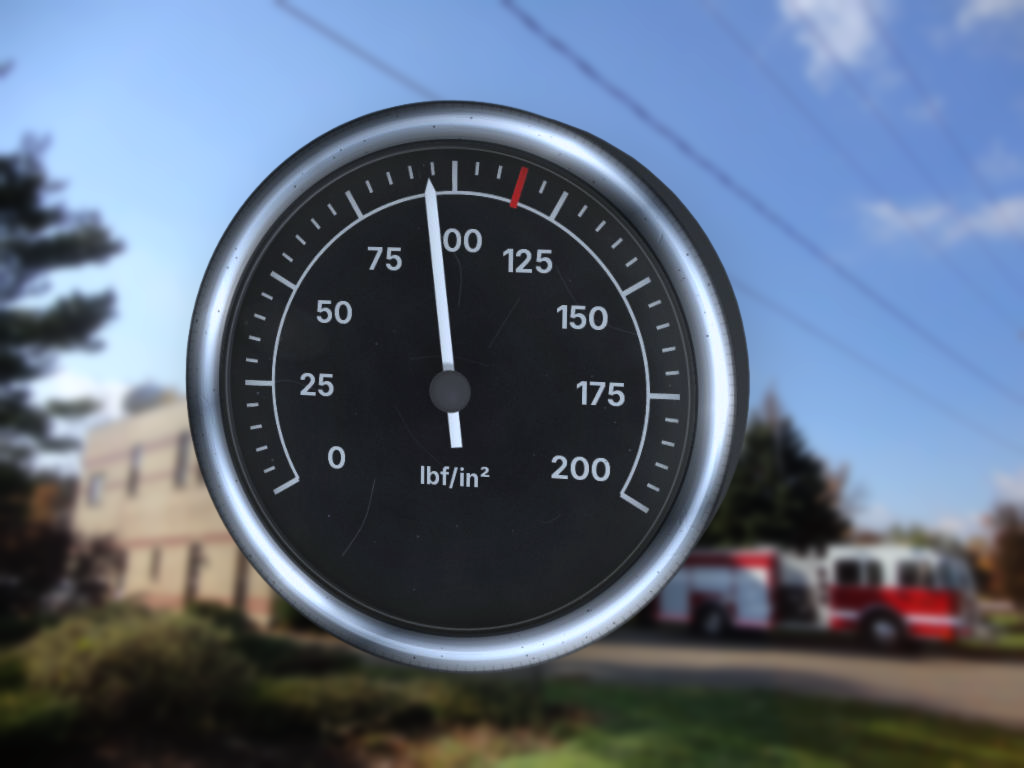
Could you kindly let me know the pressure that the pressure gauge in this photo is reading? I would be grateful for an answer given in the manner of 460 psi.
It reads 95 psi
